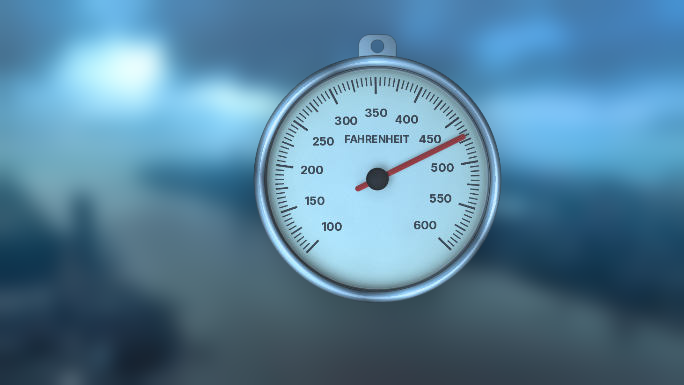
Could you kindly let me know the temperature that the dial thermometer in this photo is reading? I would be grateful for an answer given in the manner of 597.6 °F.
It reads 470 °F
